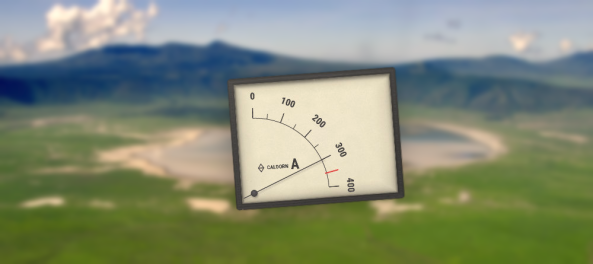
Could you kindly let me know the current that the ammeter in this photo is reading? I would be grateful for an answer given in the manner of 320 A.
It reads 300 A
